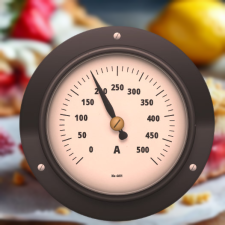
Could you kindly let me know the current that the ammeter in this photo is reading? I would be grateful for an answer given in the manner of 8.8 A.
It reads 200 A
